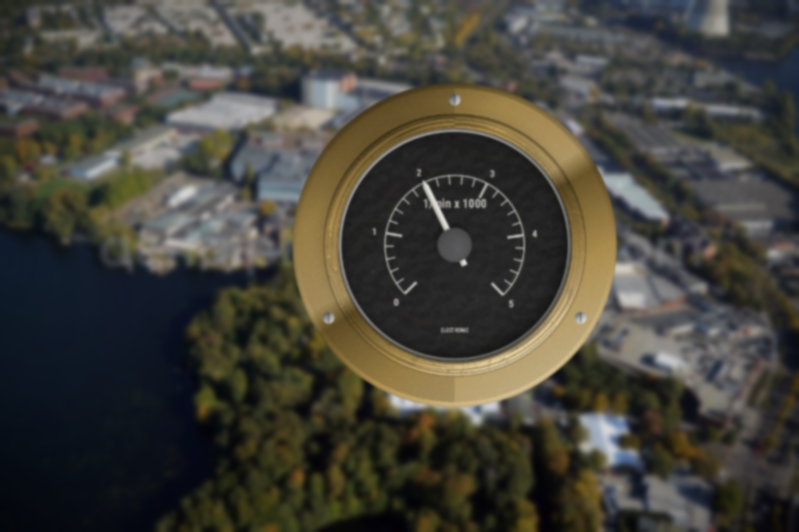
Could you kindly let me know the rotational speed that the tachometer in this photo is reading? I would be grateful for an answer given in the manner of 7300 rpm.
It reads 2000 rpm
